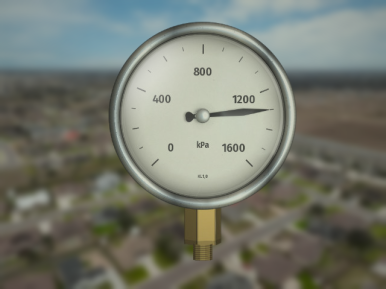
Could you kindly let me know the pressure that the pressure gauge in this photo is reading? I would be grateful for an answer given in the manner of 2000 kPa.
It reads 1300 kPa
